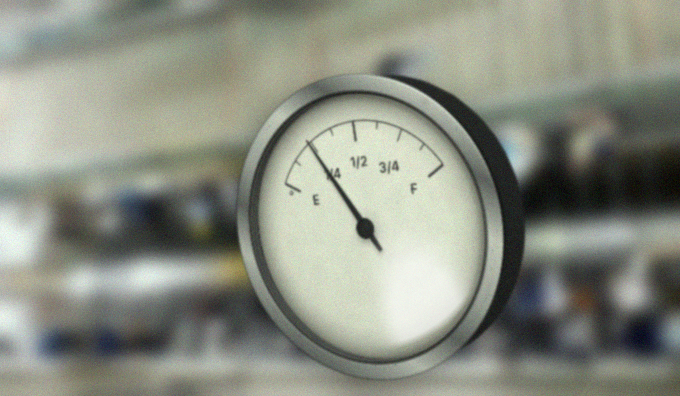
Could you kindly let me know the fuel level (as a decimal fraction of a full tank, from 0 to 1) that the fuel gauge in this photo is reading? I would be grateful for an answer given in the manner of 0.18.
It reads 0.25
